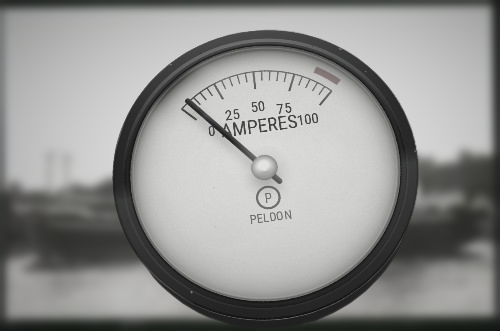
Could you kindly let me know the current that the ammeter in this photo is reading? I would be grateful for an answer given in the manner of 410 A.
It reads 5 A
